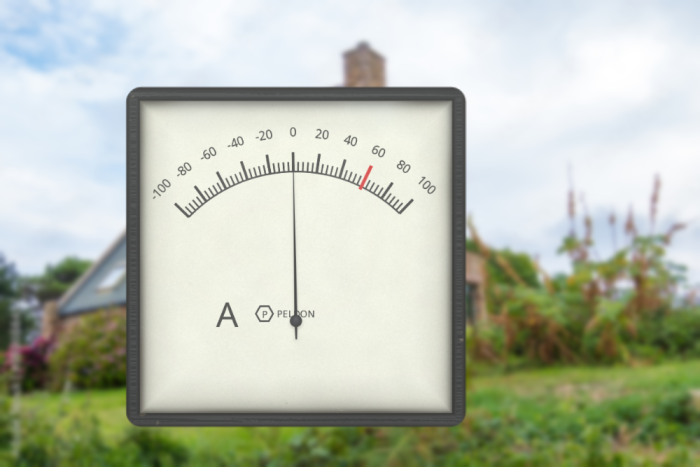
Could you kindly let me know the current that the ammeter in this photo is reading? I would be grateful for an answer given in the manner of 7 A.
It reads 0 A
